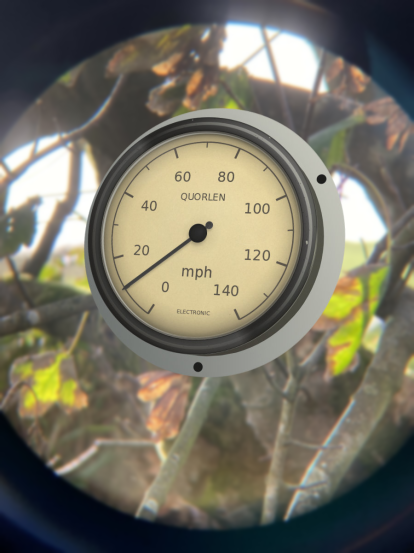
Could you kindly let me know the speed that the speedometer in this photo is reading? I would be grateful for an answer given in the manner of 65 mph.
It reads 10 mph
